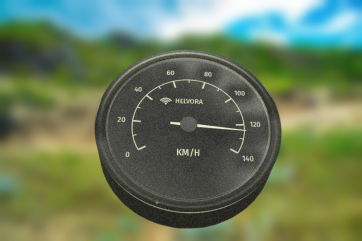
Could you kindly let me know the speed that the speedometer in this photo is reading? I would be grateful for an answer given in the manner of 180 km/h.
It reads 125 km/h
